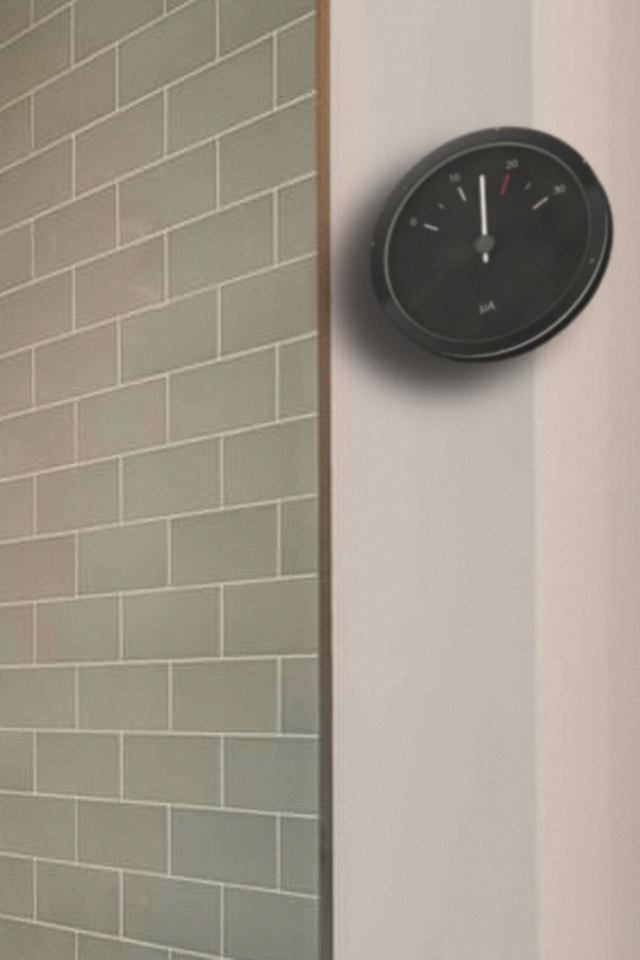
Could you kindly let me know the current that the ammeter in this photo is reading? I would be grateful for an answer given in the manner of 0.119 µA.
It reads 15 µA
